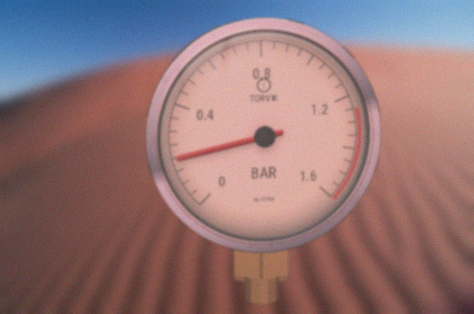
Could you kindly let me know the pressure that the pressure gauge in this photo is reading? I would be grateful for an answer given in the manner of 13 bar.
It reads 0.2 bar
